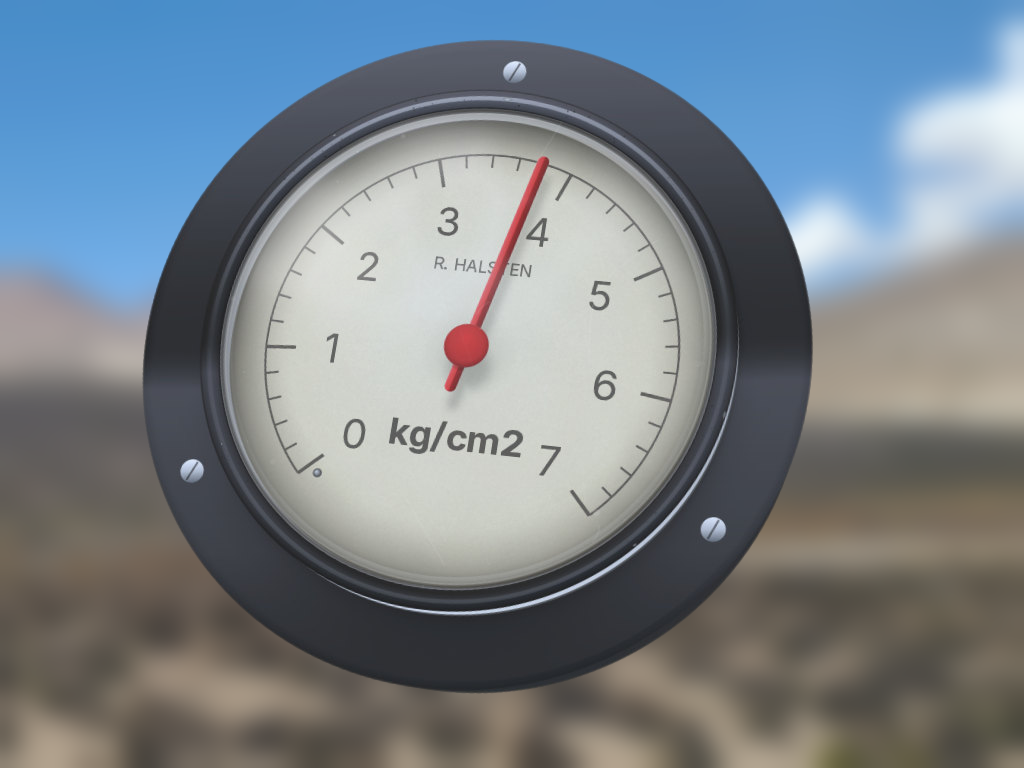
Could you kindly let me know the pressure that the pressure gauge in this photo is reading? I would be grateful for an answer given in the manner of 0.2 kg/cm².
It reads 3.8 kg/cm²
